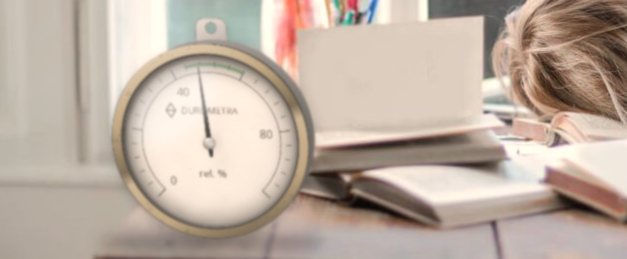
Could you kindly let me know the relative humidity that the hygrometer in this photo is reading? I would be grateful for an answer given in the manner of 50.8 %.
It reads 48 %
